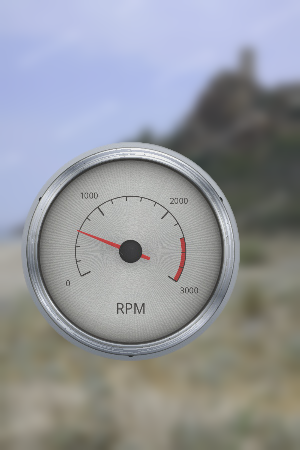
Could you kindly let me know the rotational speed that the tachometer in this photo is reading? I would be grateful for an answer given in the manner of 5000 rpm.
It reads 600 rpm
